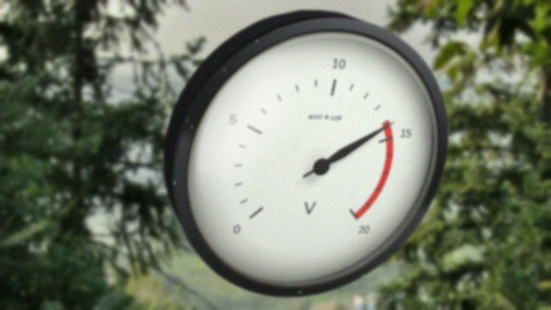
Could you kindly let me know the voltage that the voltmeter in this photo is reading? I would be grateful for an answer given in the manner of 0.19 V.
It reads 14 V
